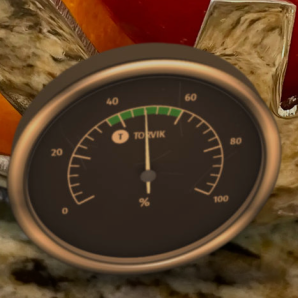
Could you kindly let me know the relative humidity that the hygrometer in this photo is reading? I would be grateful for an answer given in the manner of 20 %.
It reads 48 %
